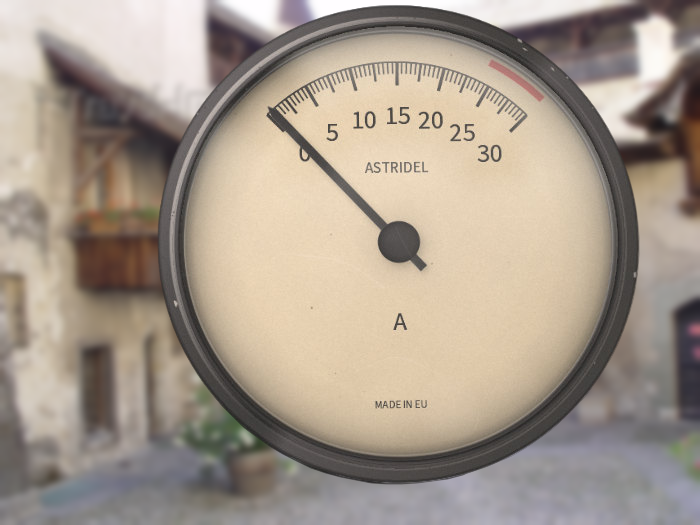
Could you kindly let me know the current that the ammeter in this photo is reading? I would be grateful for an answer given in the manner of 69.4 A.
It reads 0.5 A
